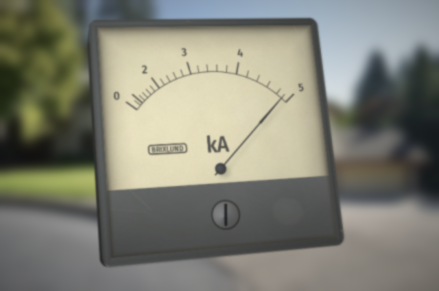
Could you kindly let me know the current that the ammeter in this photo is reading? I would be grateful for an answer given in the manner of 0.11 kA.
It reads 4.9 kA
